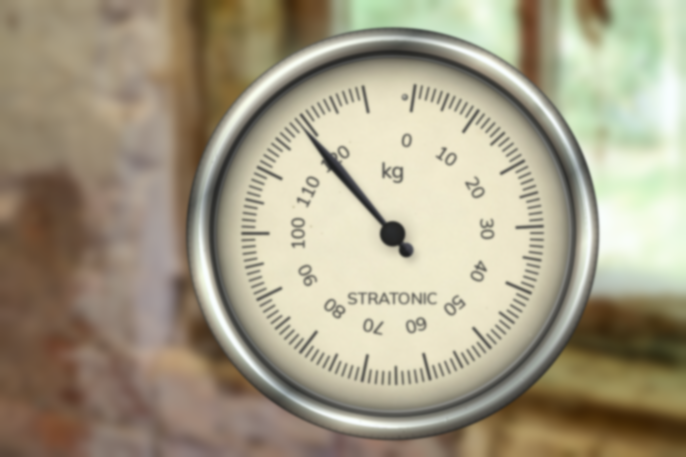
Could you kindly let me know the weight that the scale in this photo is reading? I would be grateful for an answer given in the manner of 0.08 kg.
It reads 119 kg
